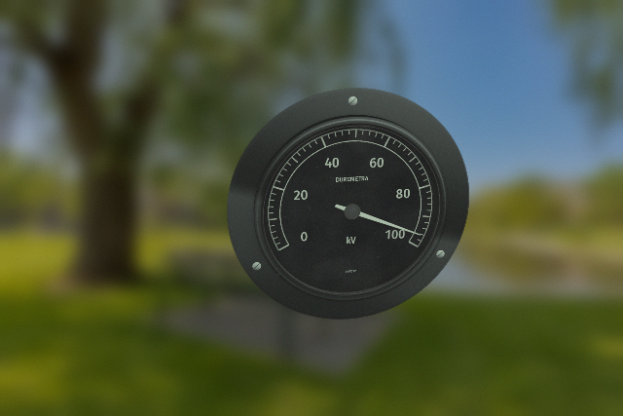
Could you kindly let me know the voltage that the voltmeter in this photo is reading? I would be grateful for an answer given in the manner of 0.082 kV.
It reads 96 kV
